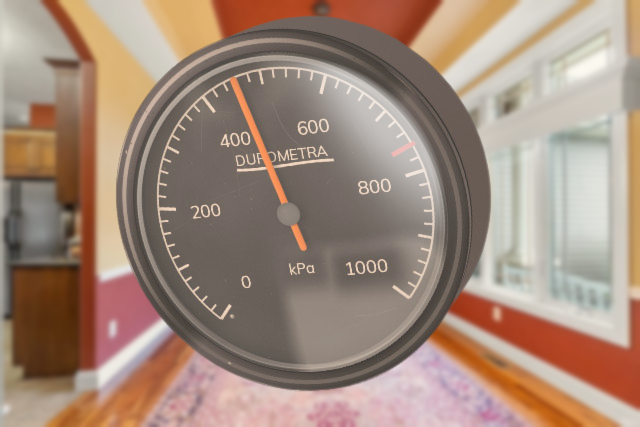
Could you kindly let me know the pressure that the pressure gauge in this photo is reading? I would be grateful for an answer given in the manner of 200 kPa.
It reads 460 kPa
